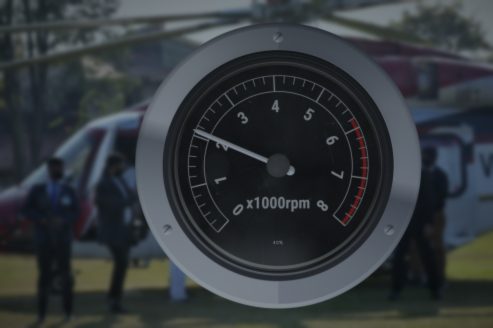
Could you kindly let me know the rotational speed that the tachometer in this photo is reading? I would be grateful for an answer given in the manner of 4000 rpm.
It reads 2100 rpm
